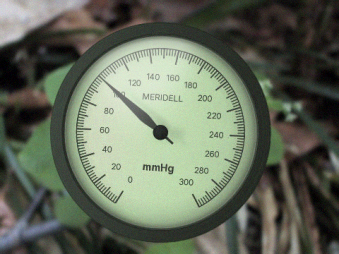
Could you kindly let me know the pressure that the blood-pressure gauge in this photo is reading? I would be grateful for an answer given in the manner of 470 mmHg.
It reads 100 mmHg
